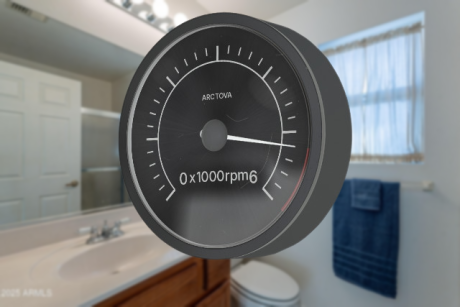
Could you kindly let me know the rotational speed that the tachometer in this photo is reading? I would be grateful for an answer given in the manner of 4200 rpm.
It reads 5200 rpm
